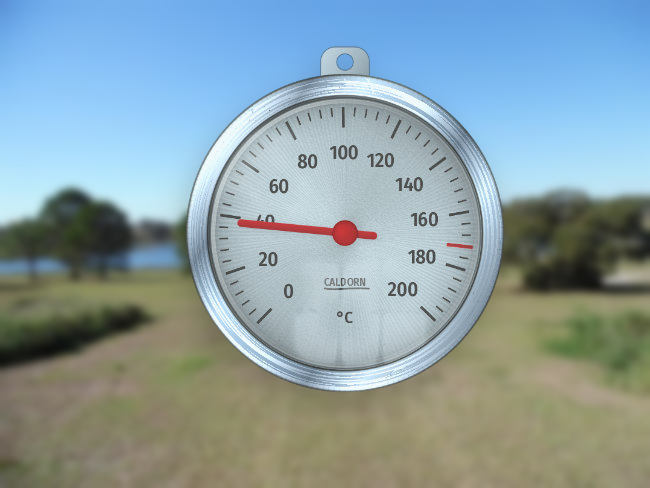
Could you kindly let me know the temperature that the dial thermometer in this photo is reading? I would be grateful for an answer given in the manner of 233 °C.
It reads 38 °C
